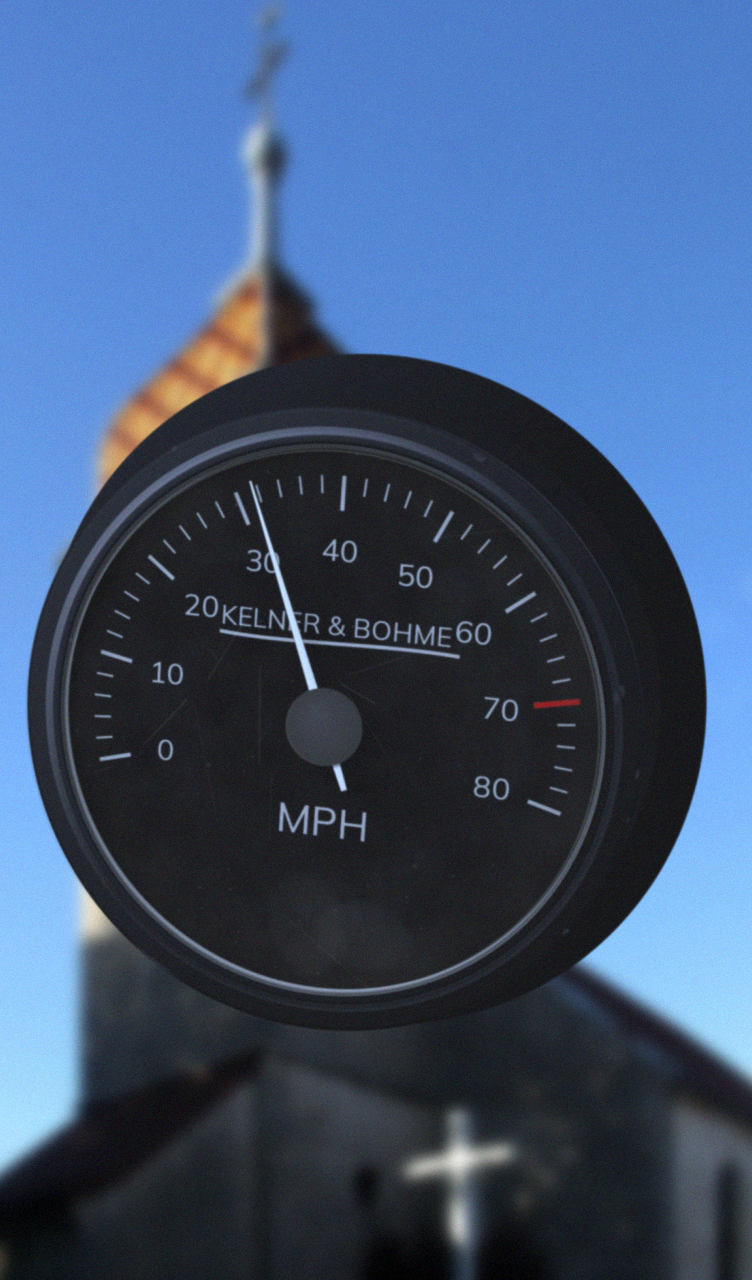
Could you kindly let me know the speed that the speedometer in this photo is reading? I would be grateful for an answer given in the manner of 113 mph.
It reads 32 mph
